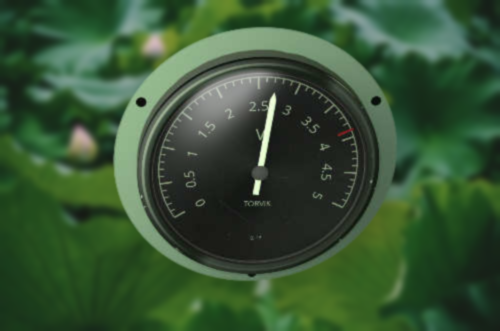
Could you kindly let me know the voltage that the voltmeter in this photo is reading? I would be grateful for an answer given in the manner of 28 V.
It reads 2.7 V
